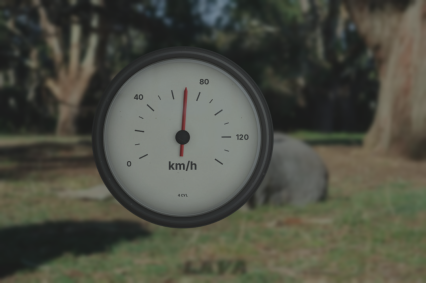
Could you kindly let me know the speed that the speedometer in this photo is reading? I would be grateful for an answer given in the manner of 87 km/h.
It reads 70 km/h
